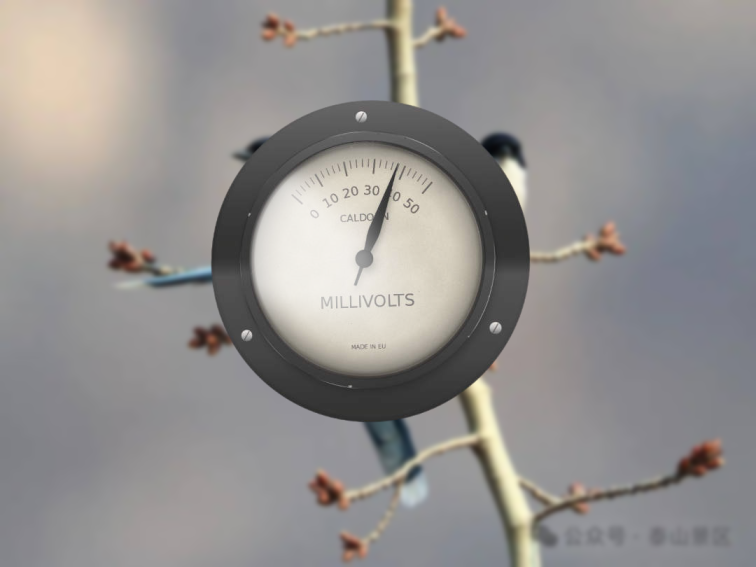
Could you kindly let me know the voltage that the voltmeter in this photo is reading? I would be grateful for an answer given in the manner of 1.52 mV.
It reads 38 mV
